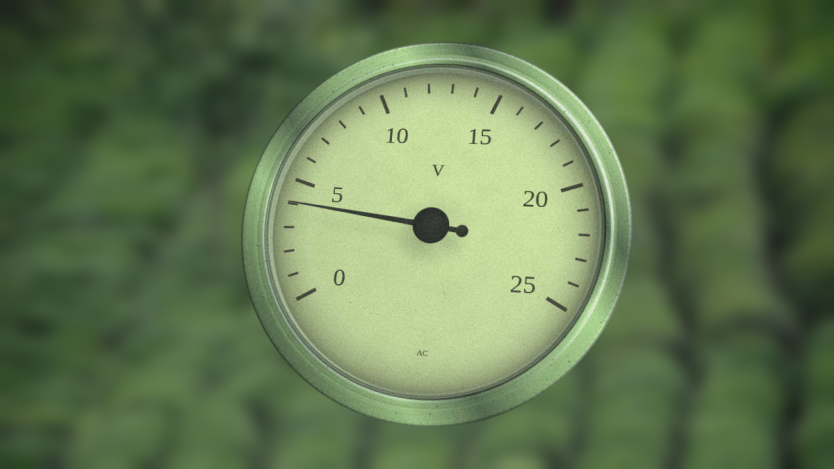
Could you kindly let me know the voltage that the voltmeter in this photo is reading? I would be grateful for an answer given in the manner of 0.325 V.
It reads 4 V
